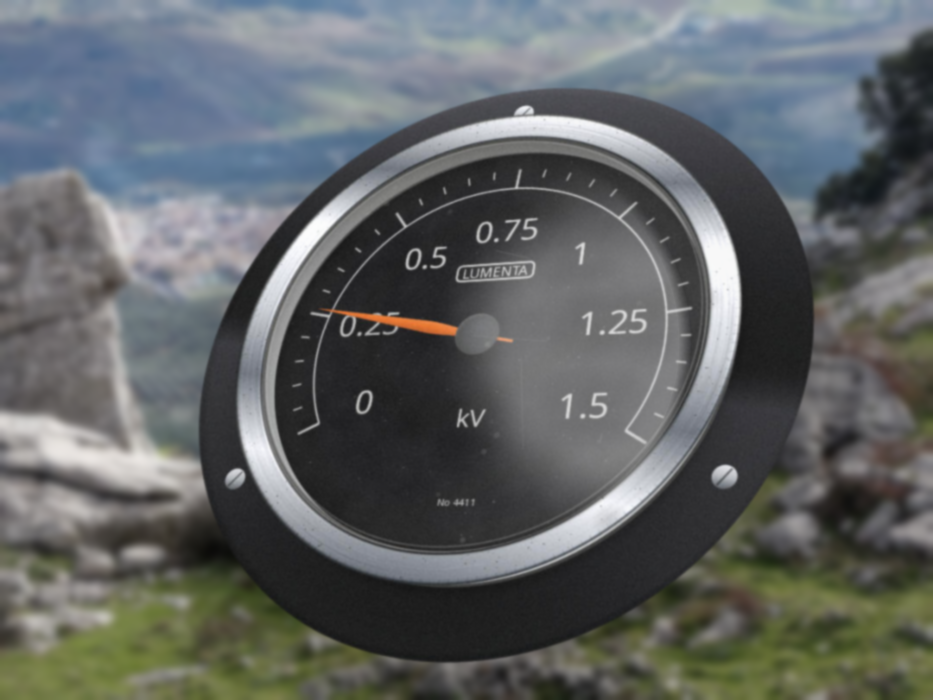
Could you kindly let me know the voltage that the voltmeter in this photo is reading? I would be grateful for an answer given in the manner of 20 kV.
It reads 0.25 kV
